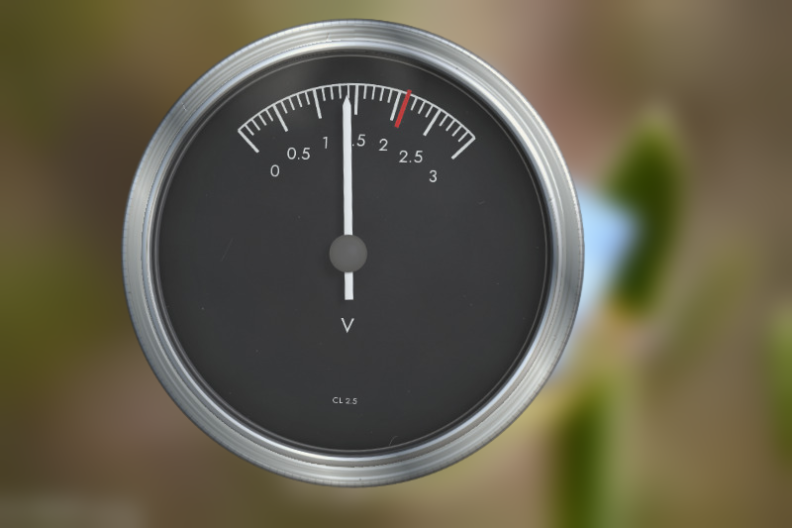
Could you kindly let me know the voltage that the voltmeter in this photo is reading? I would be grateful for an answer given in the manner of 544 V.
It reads 1.4 V
